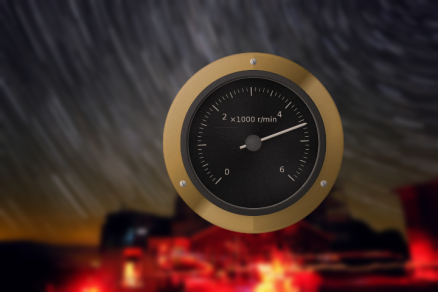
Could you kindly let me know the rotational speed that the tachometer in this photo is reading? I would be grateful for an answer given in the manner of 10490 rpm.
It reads 4600 rpm
